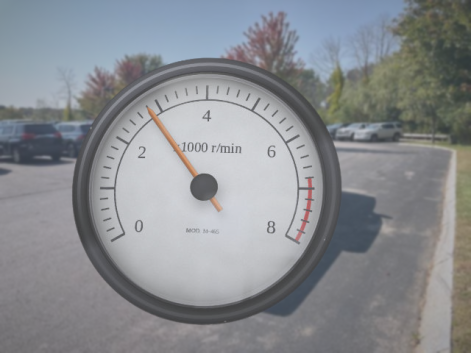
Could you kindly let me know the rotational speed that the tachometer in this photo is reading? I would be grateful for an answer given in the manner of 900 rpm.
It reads 2800 rpm
